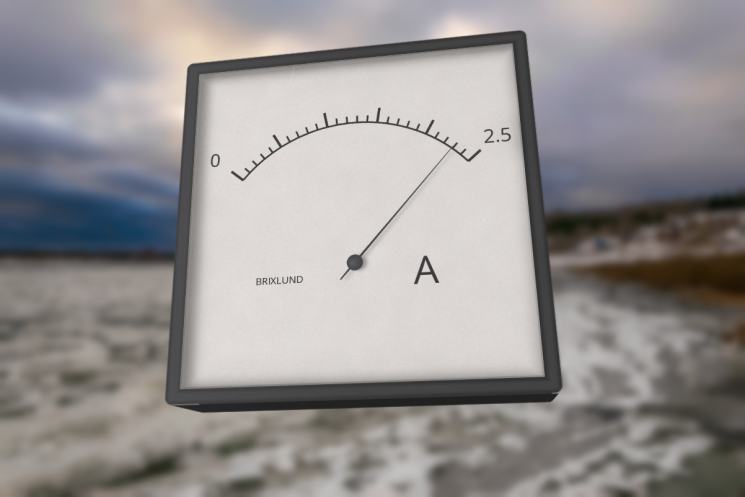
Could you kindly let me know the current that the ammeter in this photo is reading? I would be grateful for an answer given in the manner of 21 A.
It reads 2.3 A
